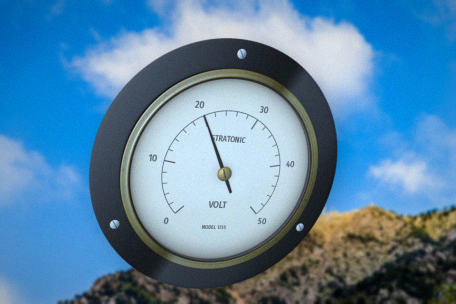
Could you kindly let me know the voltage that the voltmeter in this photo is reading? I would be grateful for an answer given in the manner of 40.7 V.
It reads 20 V
